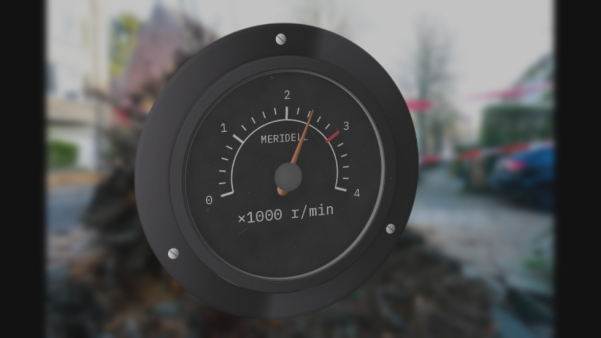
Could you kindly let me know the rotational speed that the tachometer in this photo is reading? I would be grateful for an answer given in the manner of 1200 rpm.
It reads 2400 rpm
